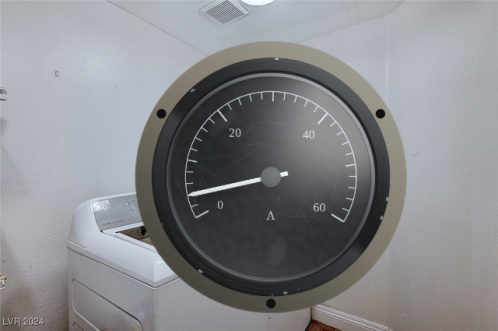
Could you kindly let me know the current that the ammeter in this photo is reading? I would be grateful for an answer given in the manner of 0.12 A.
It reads 4 A
